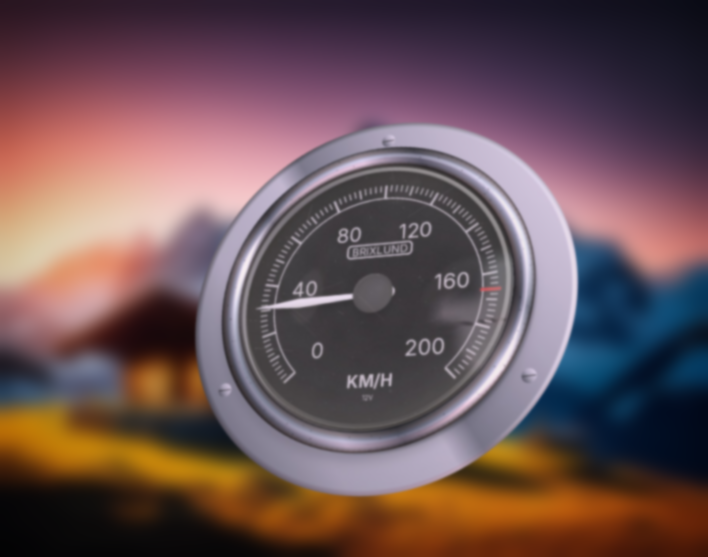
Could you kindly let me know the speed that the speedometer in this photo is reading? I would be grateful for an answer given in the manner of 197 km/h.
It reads 30 km/h
